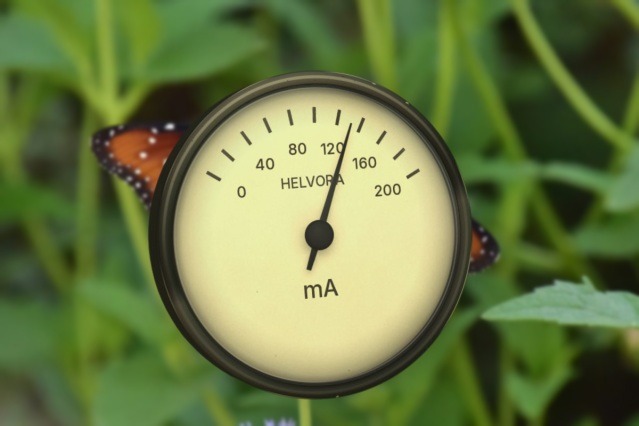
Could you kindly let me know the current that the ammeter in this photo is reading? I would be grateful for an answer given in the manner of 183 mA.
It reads 130 mA
